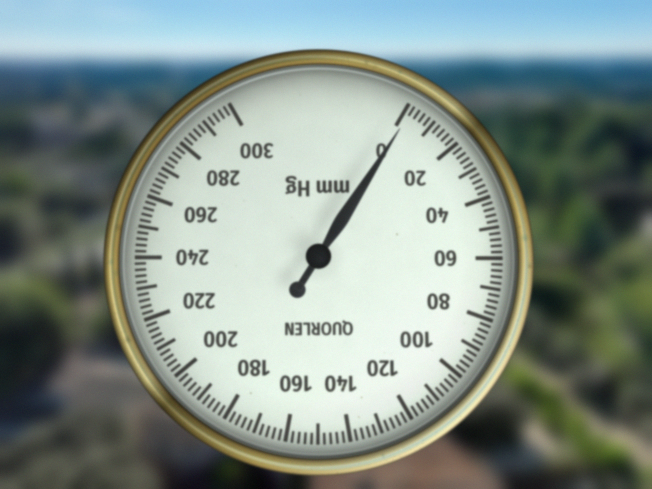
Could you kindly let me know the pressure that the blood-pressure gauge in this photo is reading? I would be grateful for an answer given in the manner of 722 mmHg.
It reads 2 mmHg
